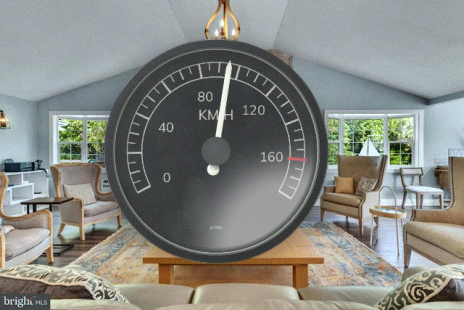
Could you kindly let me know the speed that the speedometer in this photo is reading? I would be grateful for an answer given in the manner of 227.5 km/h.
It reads 95 km/h
